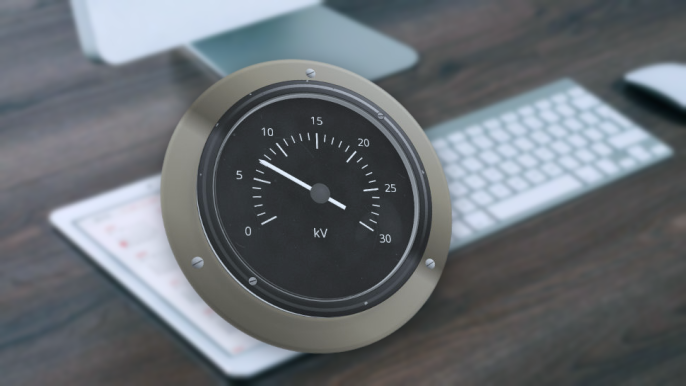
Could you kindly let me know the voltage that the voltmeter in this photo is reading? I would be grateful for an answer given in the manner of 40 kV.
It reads 7 kV
